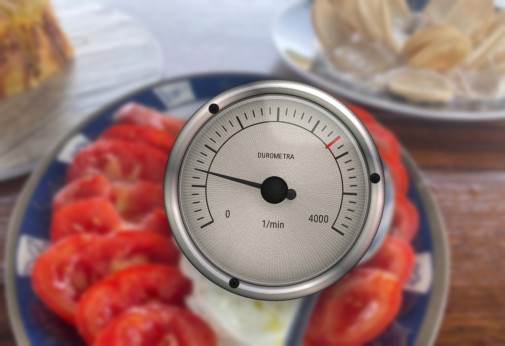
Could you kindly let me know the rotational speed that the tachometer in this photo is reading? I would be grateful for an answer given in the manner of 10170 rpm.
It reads 700 rpm
